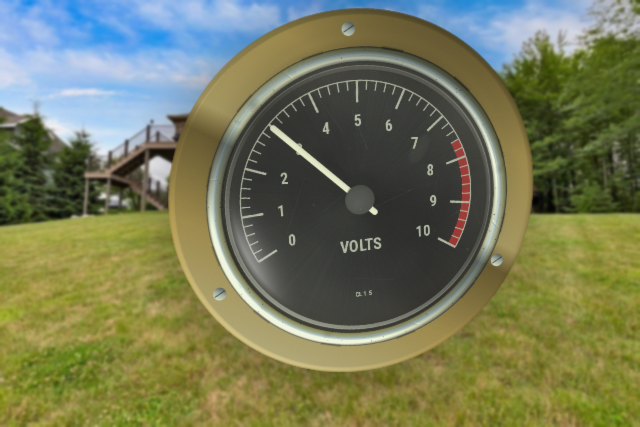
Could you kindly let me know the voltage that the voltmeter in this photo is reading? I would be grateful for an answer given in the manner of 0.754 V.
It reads 3 V
